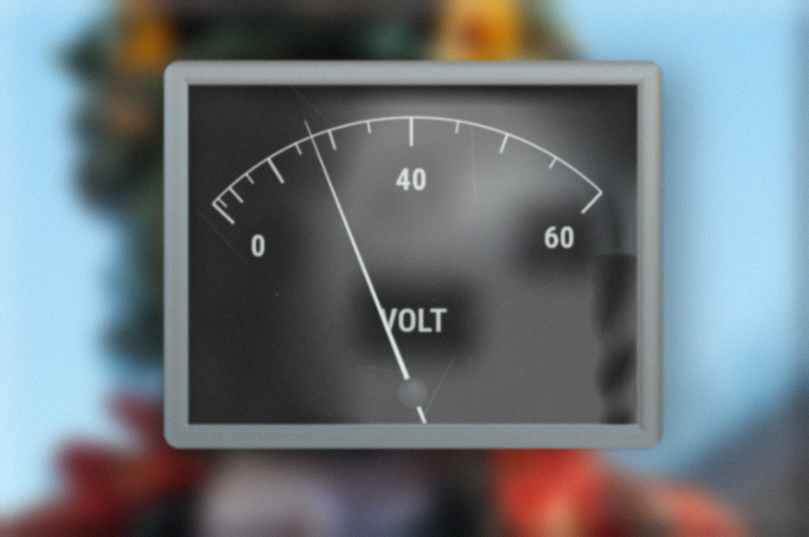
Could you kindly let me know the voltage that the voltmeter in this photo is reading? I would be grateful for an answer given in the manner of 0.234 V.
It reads 27.5 V
